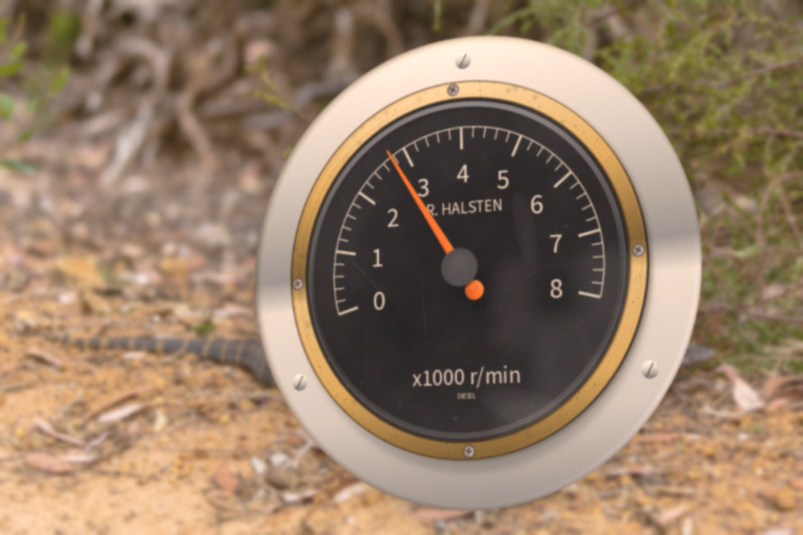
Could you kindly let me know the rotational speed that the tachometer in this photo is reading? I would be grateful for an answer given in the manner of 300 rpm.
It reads 2800 rpm
